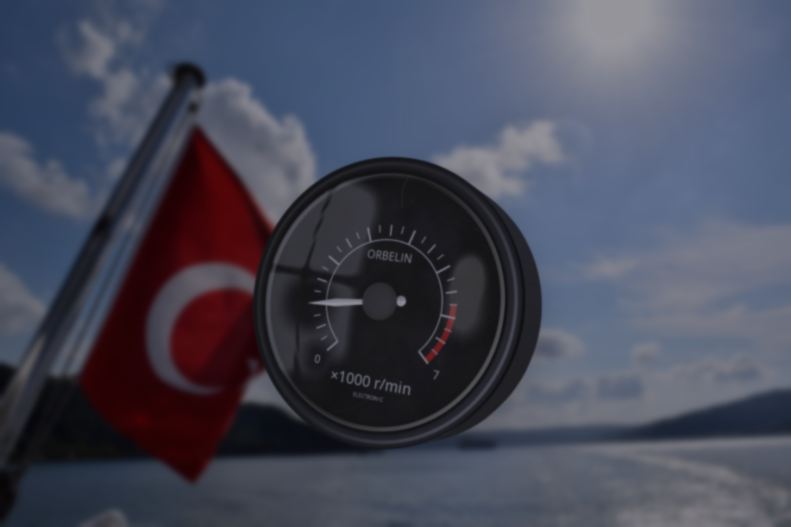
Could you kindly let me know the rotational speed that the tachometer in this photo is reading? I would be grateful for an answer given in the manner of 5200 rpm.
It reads 1000 rpm
